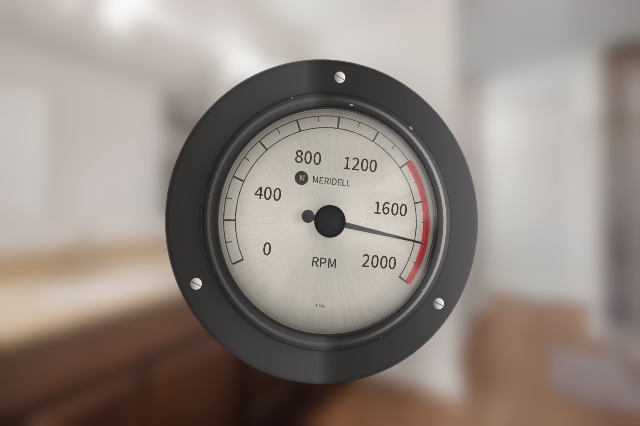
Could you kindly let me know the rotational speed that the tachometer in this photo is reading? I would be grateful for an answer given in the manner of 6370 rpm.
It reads 1800 rpm
